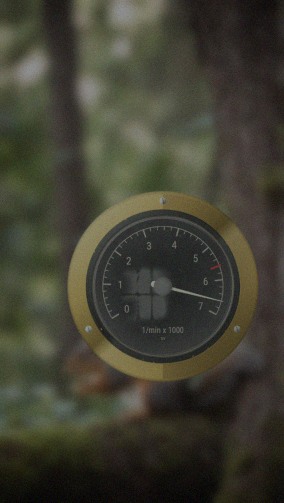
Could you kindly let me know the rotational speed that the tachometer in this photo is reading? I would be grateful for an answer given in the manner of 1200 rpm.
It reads 6600 rpm
